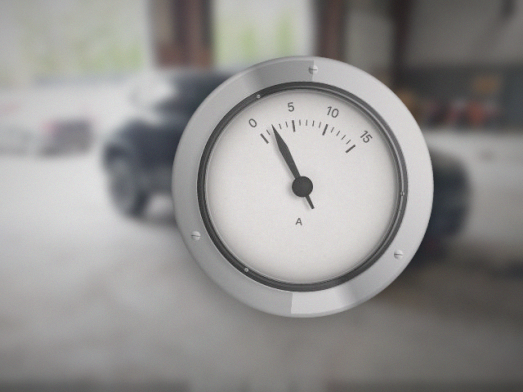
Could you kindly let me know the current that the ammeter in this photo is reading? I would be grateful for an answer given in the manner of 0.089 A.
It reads 2 A
